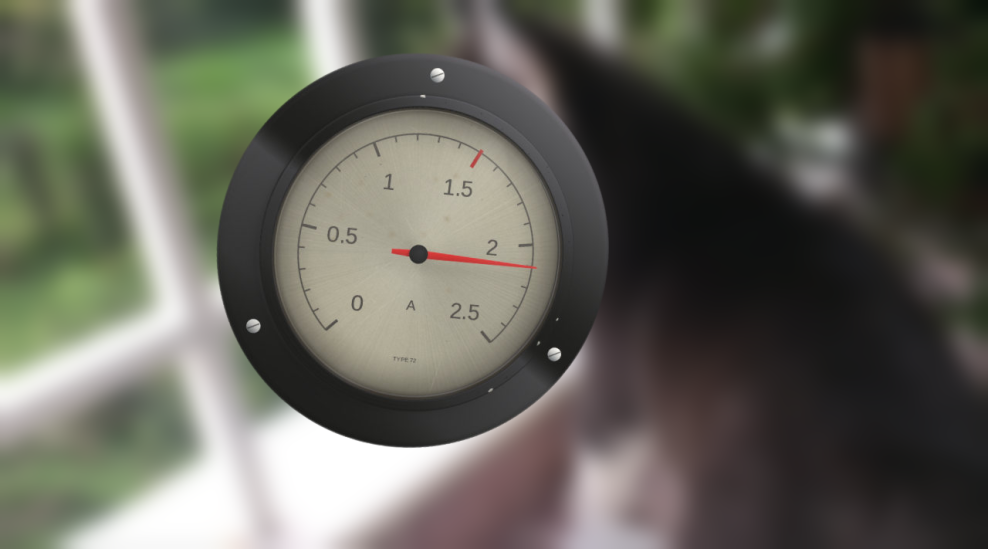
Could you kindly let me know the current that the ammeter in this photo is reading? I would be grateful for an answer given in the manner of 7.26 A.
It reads 2.1 A
